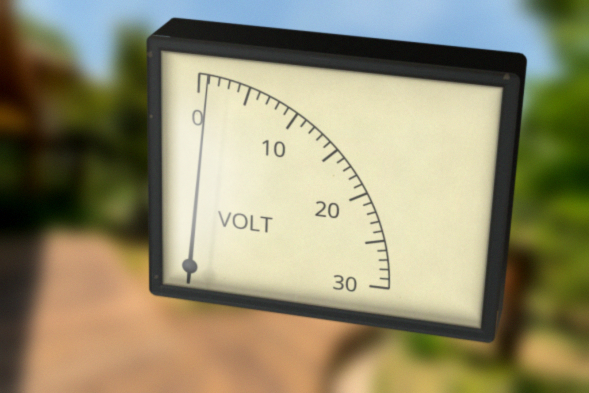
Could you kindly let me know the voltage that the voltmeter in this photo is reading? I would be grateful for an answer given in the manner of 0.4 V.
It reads 1 V
